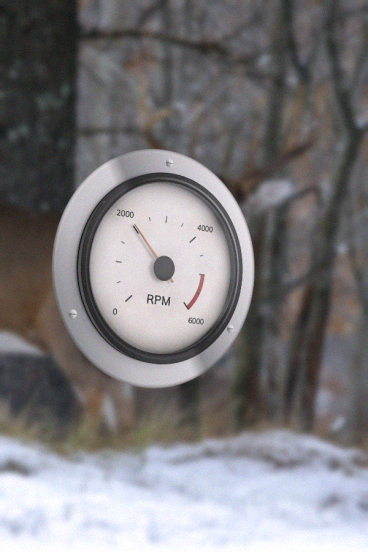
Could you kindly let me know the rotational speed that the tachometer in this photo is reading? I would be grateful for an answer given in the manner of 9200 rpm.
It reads 2000 rpm
